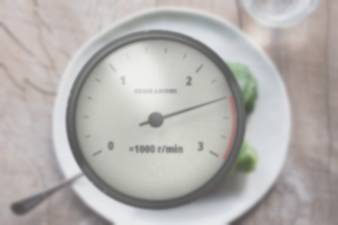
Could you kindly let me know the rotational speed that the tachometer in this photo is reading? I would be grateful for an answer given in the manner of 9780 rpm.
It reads 2400 rpm
